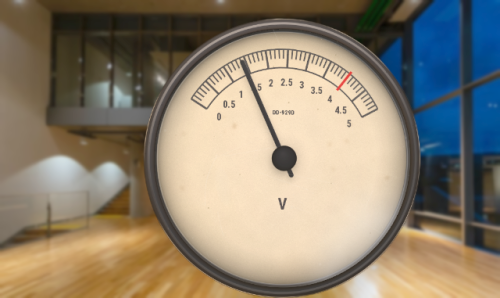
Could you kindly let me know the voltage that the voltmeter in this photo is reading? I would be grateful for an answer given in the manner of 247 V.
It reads 1.4 V
